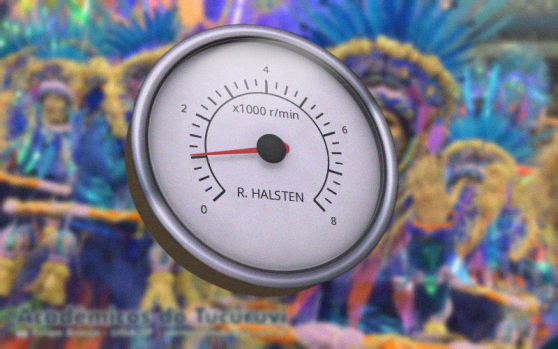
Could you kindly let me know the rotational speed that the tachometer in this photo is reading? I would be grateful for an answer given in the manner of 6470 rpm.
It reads 1000 rpm
